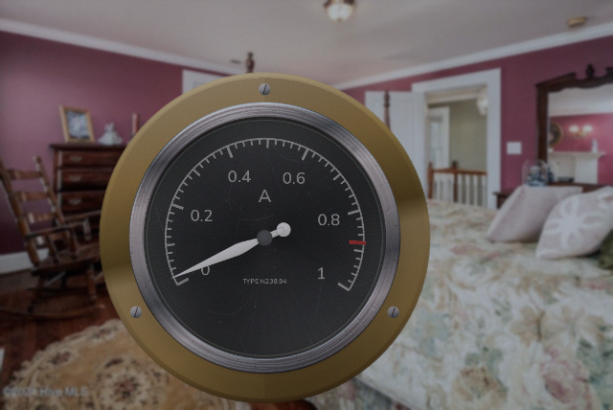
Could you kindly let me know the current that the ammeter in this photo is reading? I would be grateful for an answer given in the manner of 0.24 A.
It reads 0.02 A
